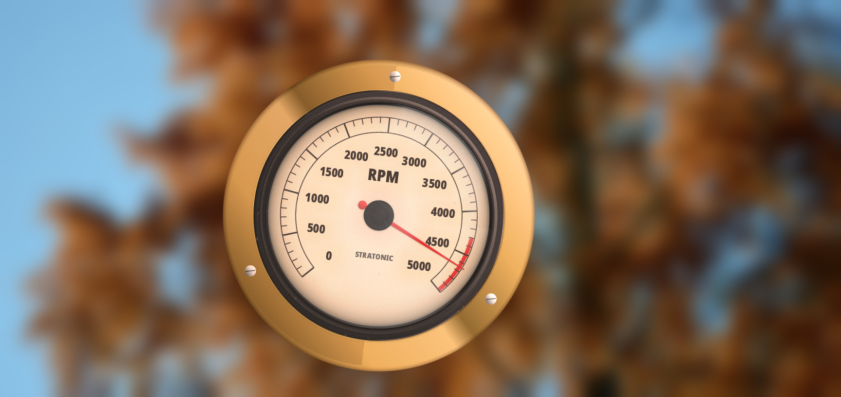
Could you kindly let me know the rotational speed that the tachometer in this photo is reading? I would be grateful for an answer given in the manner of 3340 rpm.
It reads 4650 rpm
